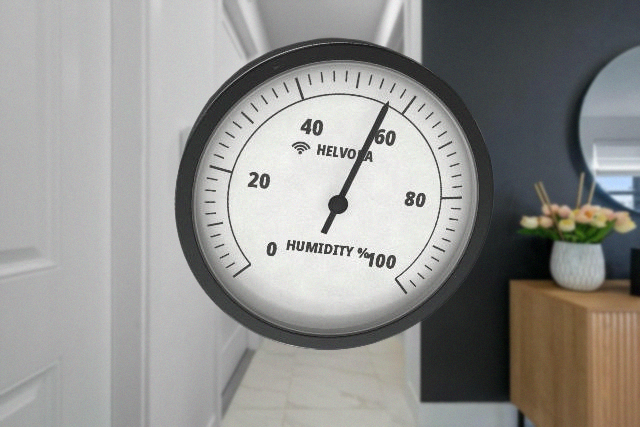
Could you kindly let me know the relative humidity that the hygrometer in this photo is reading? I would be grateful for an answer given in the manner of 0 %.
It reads 56 %
